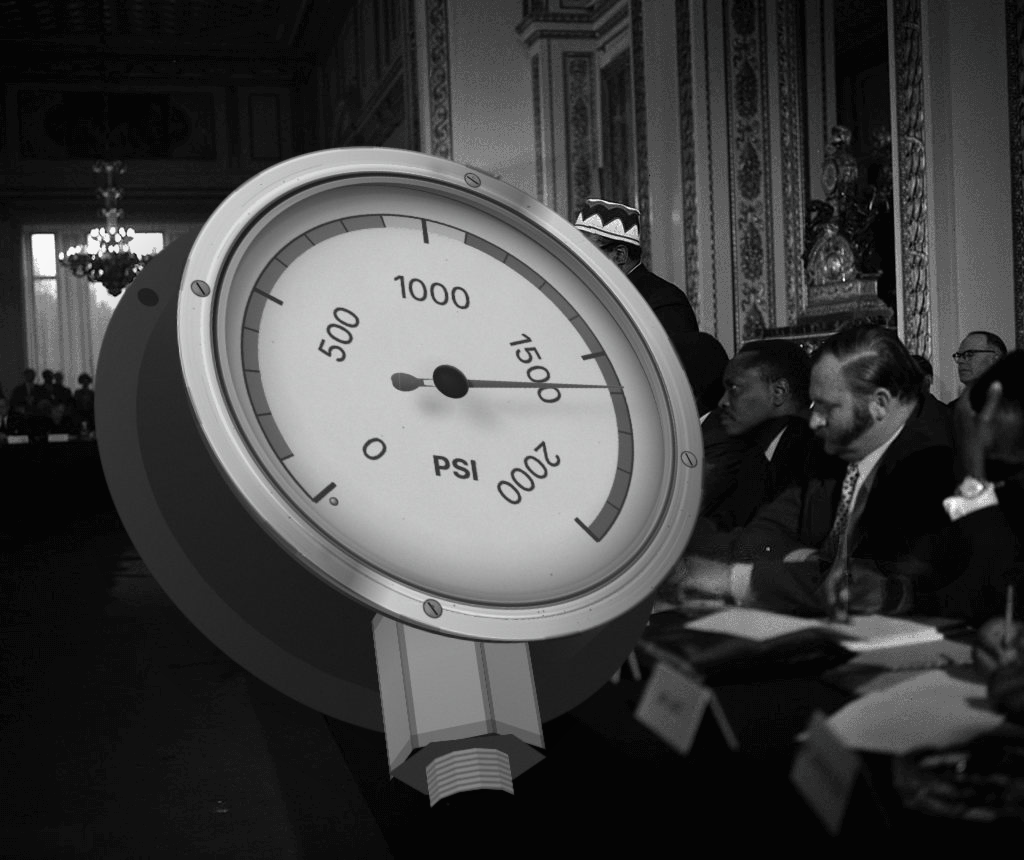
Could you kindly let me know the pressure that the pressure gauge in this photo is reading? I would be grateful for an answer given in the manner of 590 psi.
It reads 1600 psi
